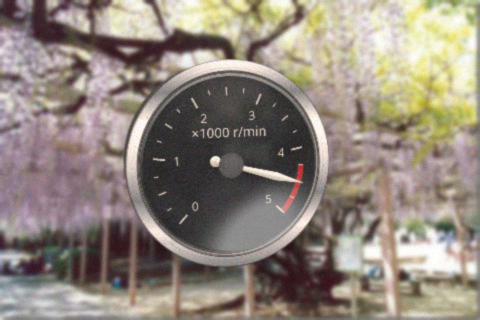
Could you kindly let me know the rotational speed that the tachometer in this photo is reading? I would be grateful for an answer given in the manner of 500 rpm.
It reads 4500 rpm
